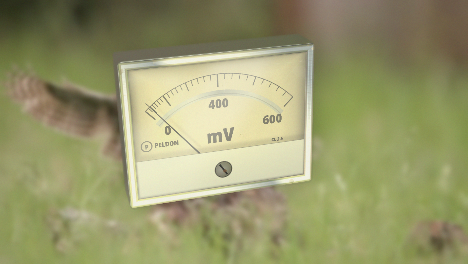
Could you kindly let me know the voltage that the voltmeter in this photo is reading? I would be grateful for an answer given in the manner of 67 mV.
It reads 100 mV
